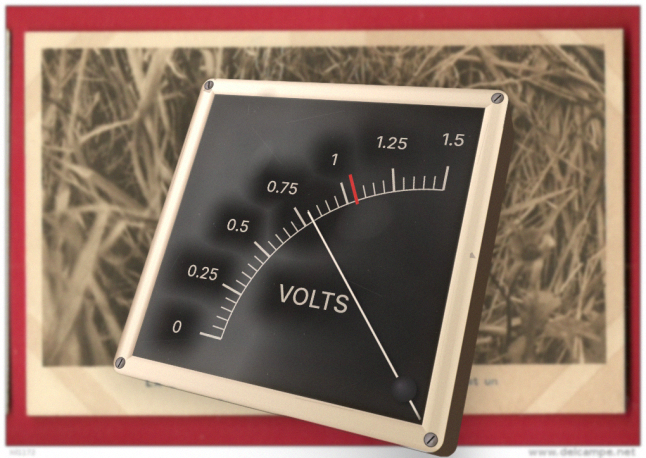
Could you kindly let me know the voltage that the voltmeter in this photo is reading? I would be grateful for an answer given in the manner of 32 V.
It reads 0.8 V
